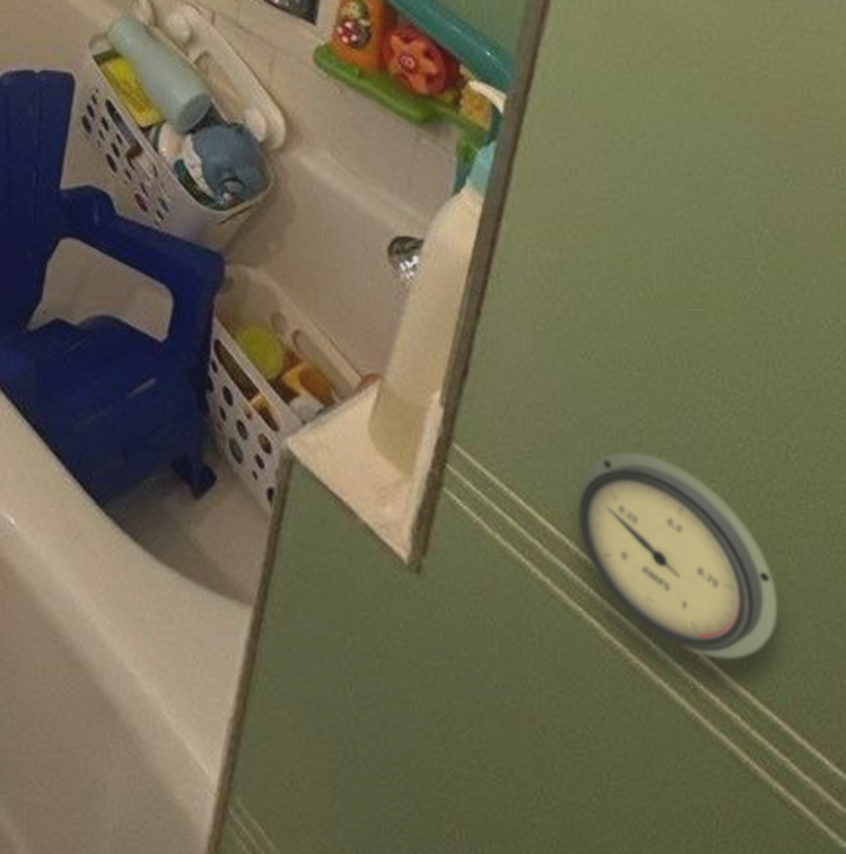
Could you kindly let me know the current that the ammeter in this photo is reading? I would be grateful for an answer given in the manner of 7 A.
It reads 0.2 A
